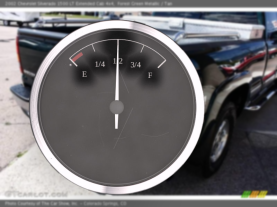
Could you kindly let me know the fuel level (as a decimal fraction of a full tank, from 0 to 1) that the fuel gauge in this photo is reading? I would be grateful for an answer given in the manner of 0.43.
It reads 0.5
